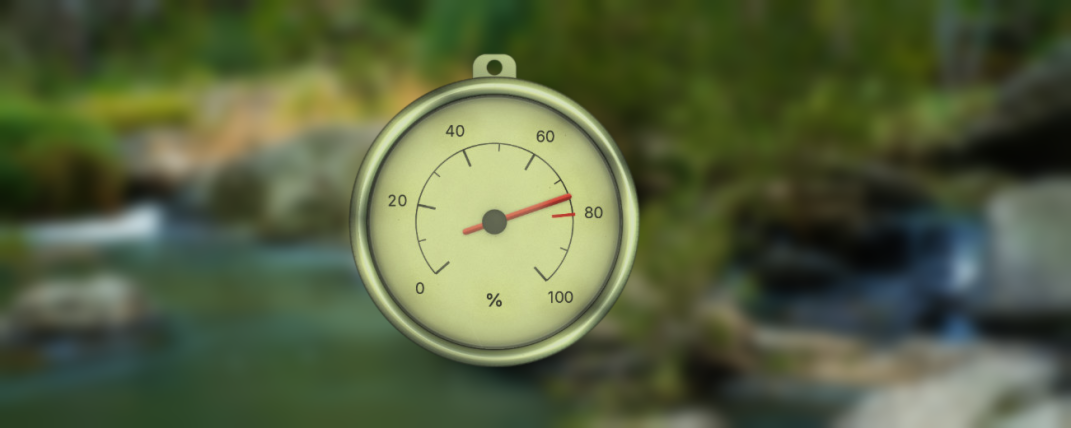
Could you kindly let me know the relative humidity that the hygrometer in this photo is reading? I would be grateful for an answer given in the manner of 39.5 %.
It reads 75 %
